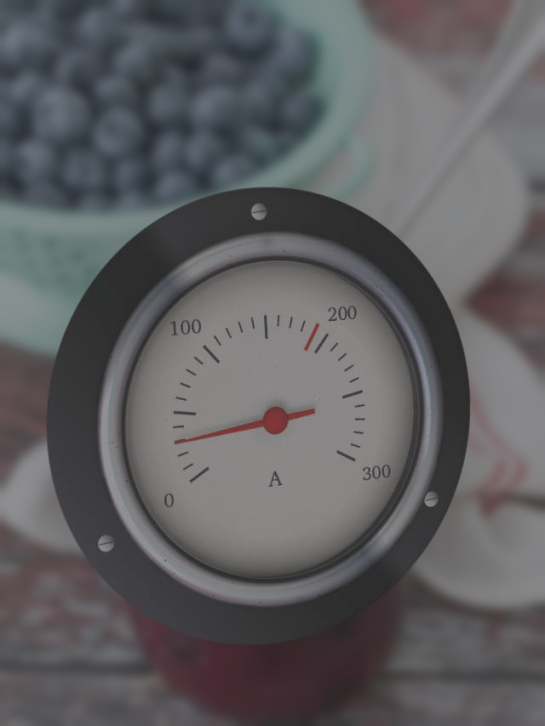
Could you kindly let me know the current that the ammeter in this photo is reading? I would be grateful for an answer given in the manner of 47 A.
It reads 30 A
